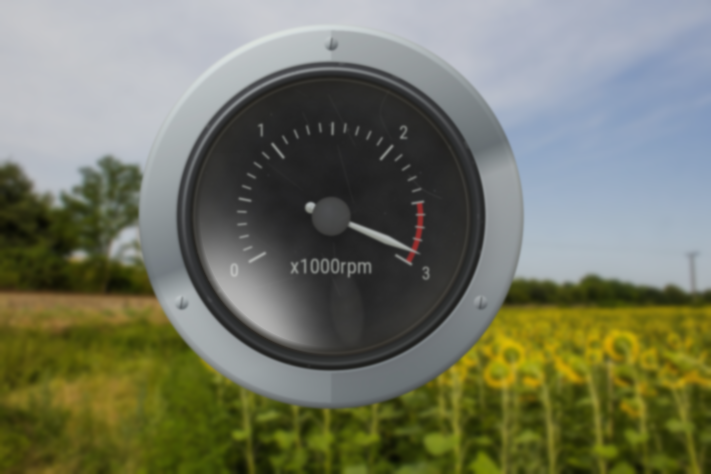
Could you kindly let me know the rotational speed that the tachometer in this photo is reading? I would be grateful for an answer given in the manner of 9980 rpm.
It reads 2900 rpm
